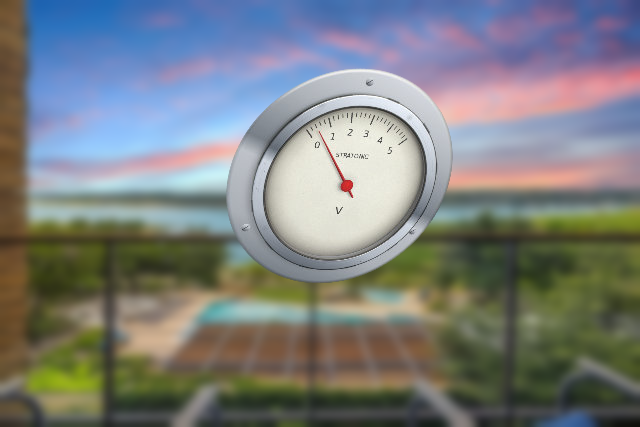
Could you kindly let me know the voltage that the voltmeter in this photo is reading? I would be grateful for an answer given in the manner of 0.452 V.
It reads 0.4 V
